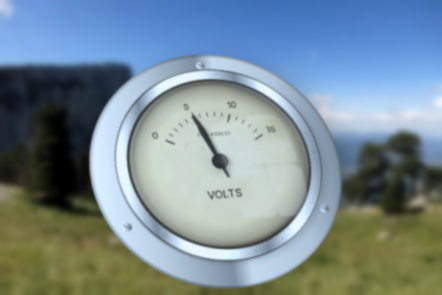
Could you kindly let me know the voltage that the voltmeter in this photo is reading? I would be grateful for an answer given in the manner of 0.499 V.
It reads 5 V
